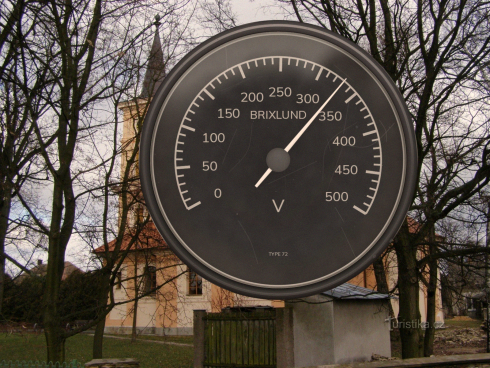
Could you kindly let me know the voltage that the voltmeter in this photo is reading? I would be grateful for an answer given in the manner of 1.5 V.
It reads 330 V
